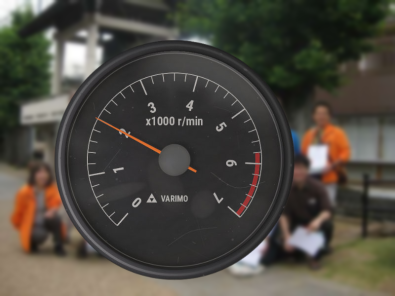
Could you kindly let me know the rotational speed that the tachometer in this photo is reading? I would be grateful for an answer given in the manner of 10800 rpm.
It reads 2000 rpm
